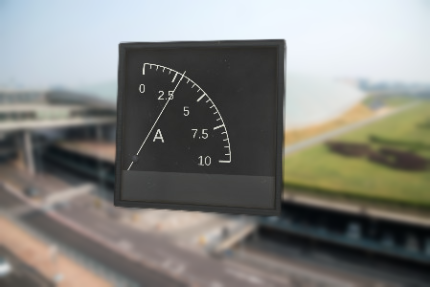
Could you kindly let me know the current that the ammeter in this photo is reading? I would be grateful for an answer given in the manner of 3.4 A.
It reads 3 A
